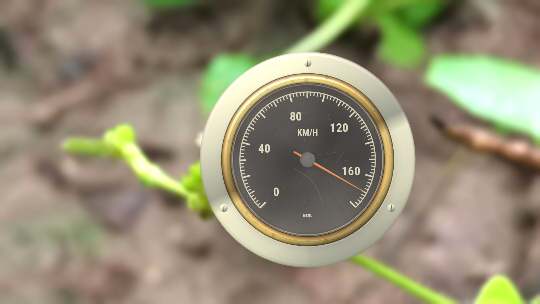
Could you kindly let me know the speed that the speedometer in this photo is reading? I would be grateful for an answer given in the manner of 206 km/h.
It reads 170 km/h
